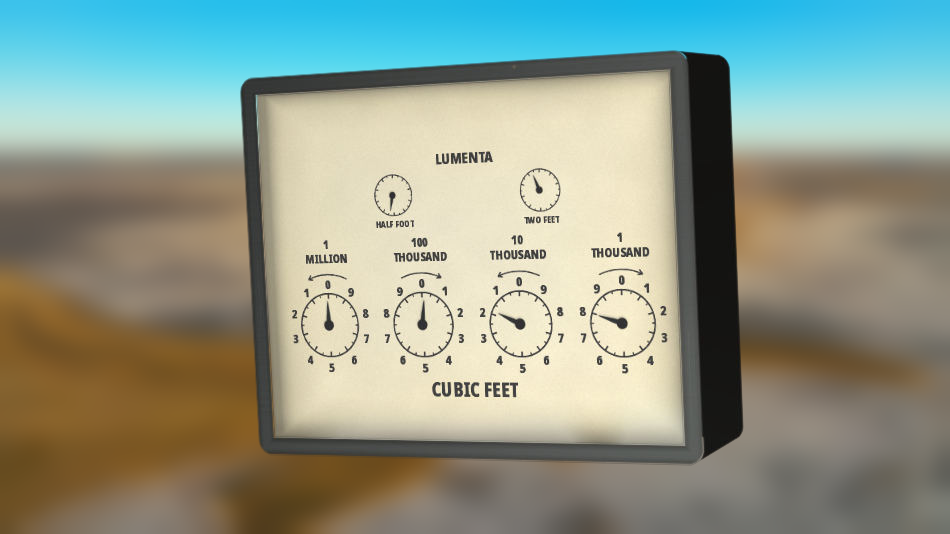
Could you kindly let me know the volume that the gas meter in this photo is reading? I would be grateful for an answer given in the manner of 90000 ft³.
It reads 1800 ft³
